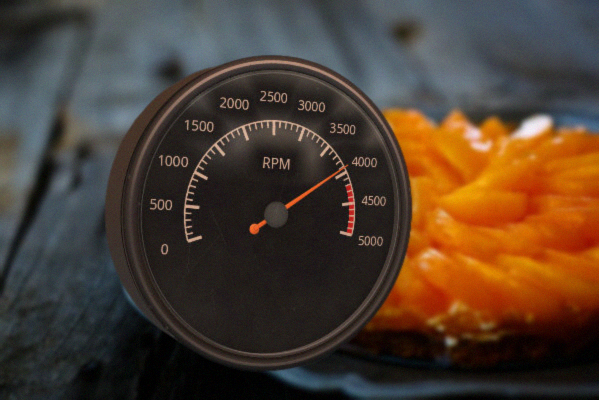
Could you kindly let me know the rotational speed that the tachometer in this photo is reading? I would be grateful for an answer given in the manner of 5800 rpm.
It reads 3900 rpm
